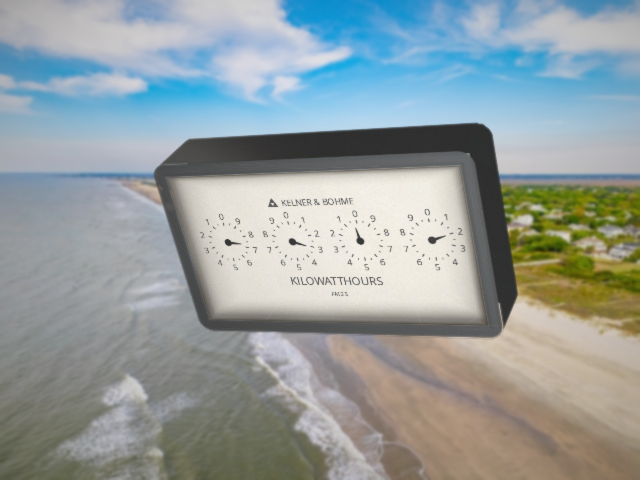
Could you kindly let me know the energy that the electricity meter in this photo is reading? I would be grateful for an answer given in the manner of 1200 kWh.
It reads 7302 kWh
